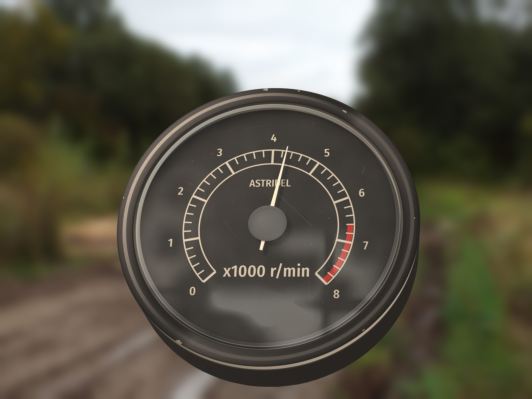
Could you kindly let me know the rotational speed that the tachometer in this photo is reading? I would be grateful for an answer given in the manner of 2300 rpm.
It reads 4300 rpm
